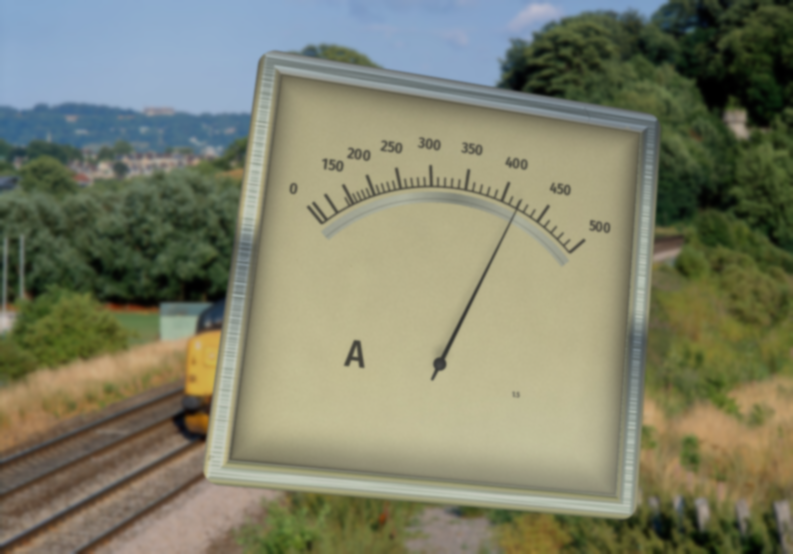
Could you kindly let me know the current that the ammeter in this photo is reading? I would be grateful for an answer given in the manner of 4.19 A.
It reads 420 A
